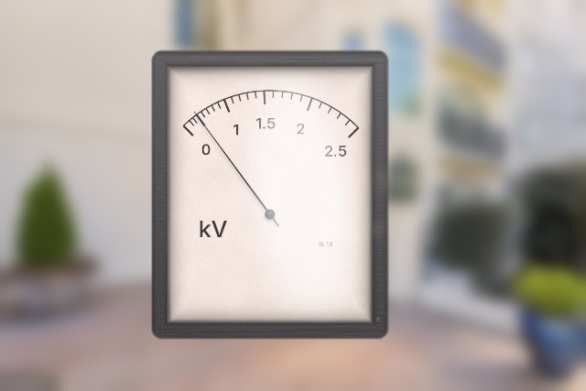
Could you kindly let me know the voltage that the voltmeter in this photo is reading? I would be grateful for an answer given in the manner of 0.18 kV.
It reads 0.5 kV
